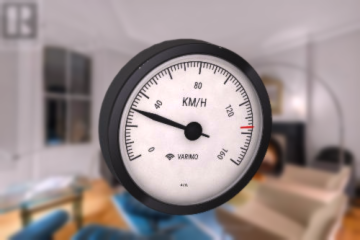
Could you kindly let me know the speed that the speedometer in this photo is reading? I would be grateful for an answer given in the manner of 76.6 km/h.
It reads 30 km/h
